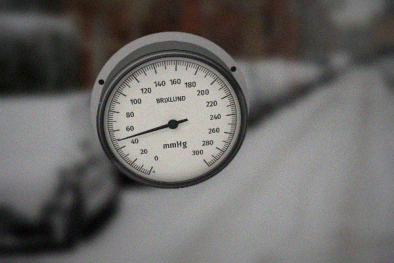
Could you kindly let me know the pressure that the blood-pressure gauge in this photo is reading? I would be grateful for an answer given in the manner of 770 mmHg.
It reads 50 mmHg
